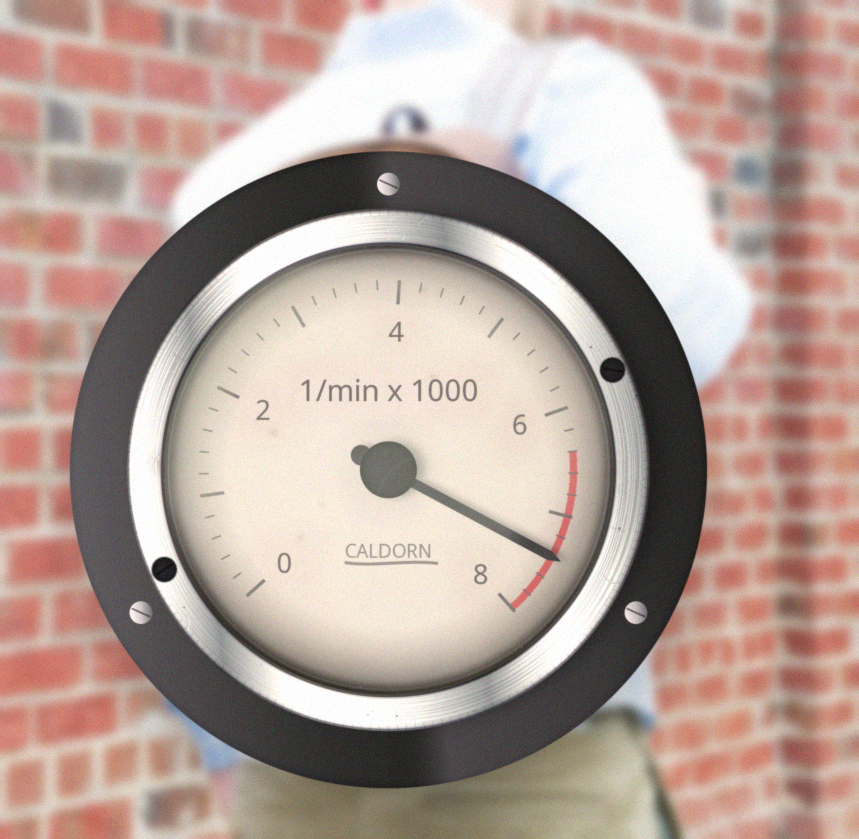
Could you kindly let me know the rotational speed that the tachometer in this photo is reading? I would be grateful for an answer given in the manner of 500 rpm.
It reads 7400 rpm
